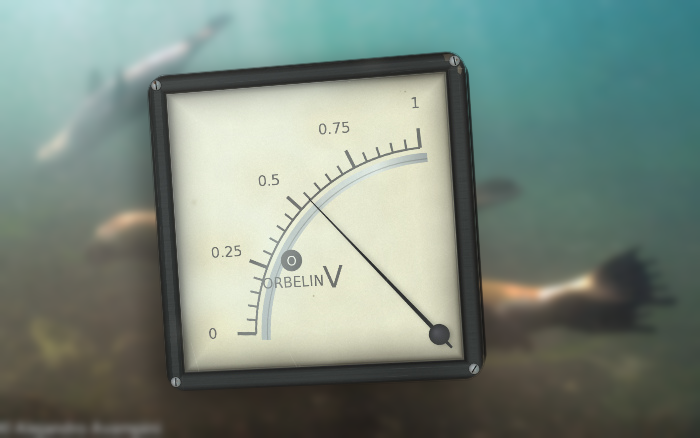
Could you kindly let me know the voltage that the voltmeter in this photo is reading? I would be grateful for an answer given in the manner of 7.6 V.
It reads 0.55 V
